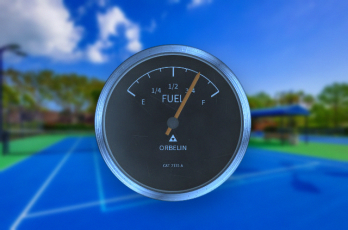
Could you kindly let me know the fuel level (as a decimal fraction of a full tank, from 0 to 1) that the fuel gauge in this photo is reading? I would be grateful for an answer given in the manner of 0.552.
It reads 0.75
